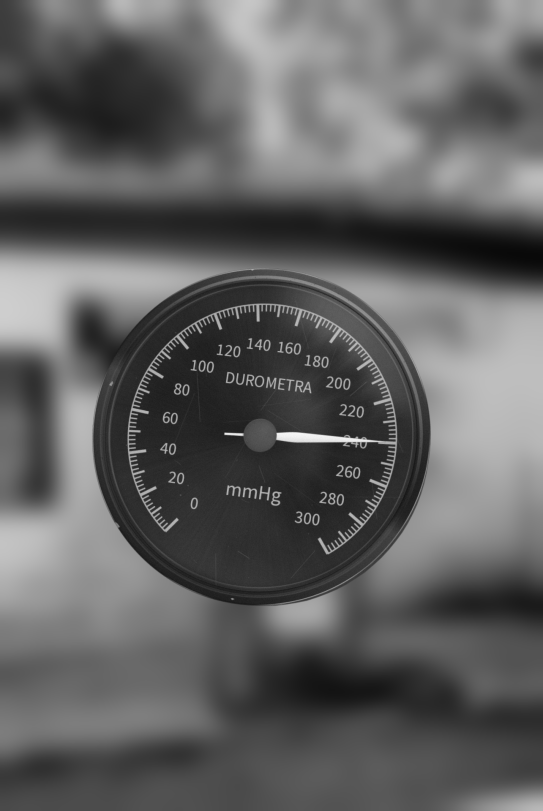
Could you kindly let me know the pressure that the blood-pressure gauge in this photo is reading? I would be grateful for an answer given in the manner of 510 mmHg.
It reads 240 mmHg
